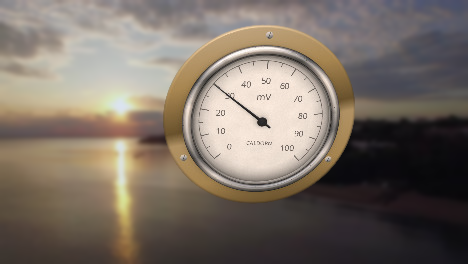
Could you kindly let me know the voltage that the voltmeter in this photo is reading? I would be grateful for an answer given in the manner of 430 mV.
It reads 30 mV
